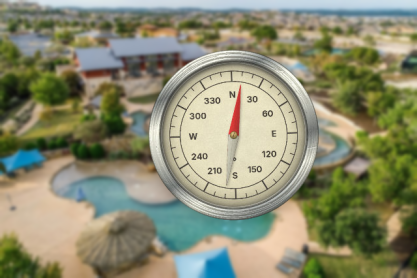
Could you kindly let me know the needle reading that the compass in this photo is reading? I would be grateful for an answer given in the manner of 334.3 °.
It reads 10 °
